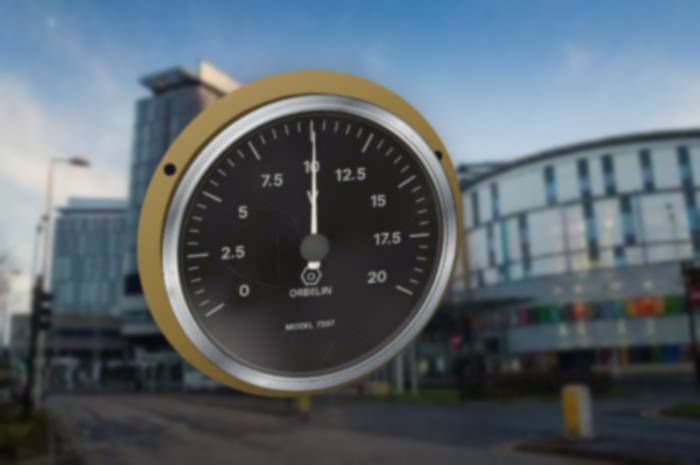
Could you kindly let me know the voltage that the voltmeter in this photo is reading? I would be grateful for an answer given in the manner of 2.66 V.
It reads 10 V
